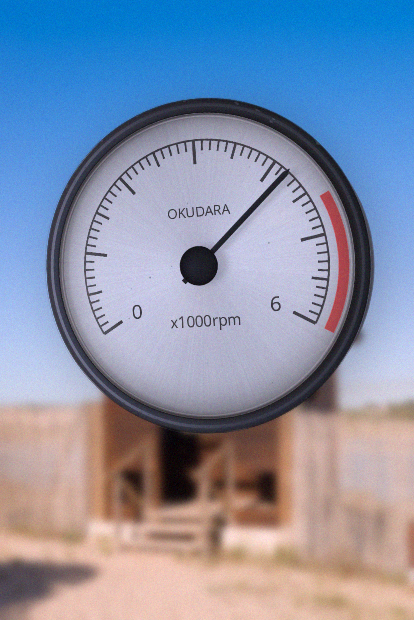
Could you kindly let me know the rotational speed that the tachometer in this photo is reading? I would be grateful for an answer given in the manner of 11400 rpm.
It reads 4200 rpm
